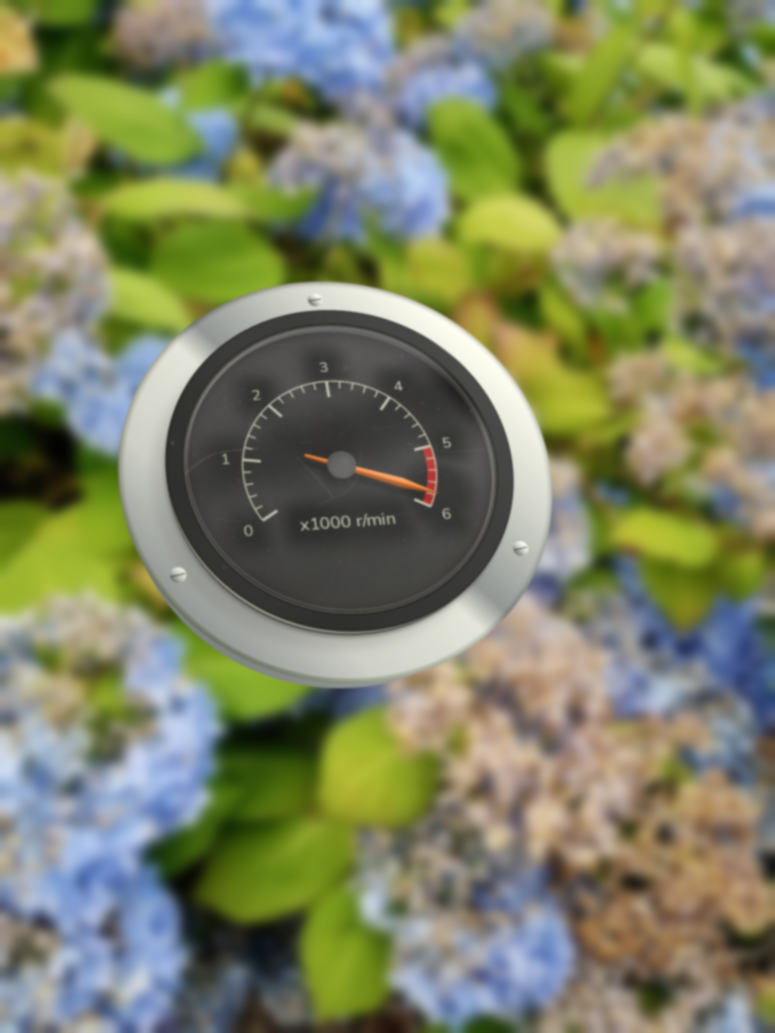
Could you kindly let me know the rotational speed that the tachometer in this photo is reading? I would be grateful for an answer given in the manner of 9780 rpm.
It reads 5800 rpm
